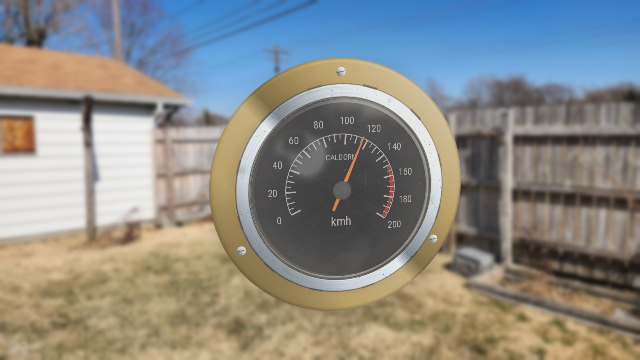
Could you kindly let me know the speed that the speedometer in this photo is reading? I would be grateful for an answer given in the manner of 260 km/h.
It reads 115 km/h
